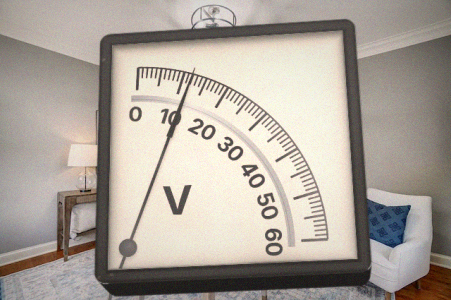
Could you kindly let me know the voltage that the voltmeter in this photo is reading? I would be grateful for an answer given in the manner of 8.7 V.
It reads 12 V
